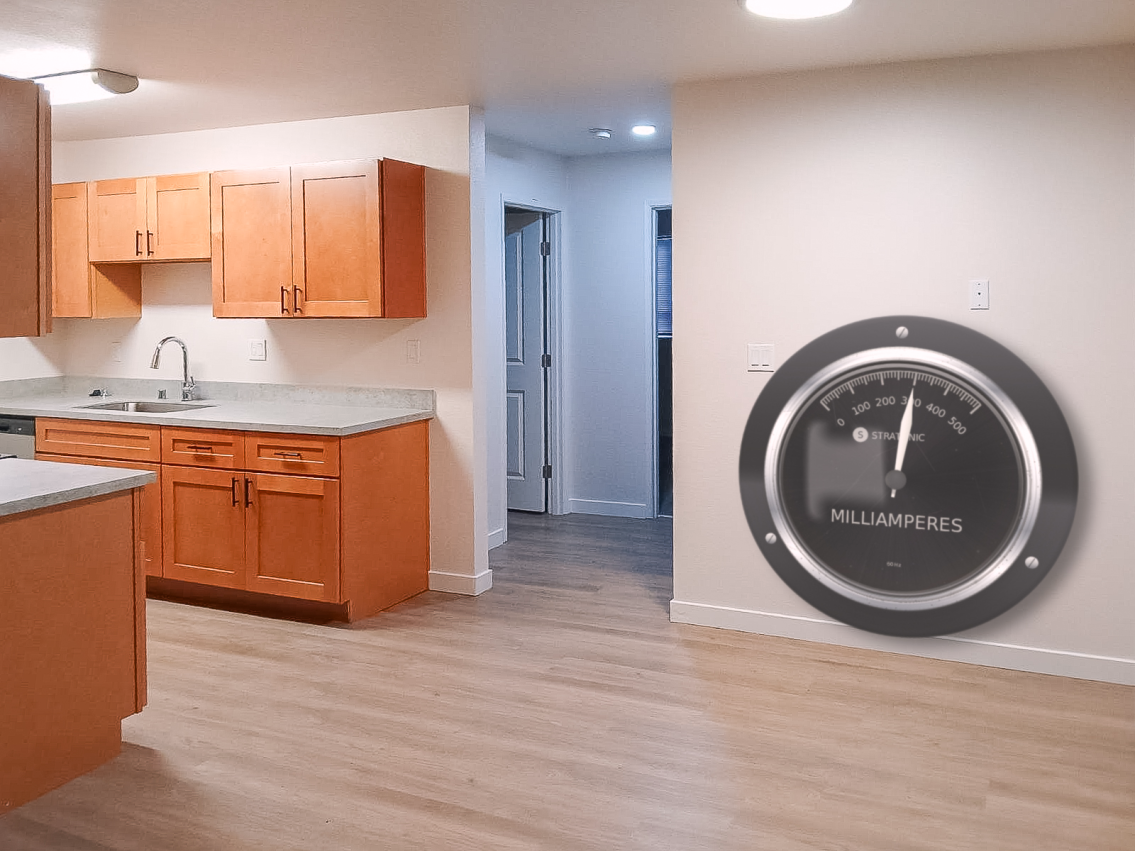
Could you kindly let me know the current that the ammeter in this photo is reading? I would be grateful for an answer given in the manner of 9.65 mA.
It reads 300 mA
